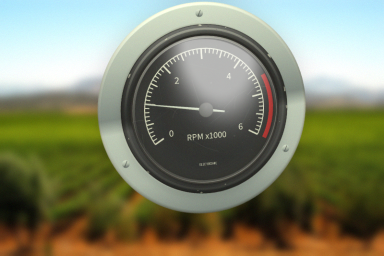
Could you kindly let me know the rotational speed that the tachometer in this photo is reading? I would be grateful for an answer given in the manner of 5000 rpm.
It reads 1000 rpm
